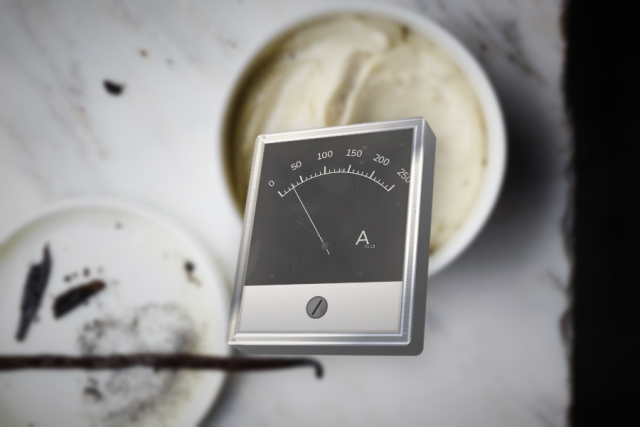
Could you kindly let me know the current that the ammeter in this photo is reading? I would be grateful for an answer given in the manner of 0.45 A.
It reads 30 A
